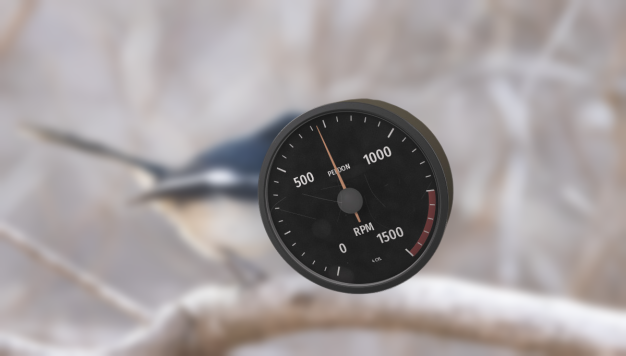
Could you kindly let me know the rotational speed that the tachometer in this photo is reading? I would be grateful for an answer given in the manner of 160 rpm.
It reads 725 rpm
